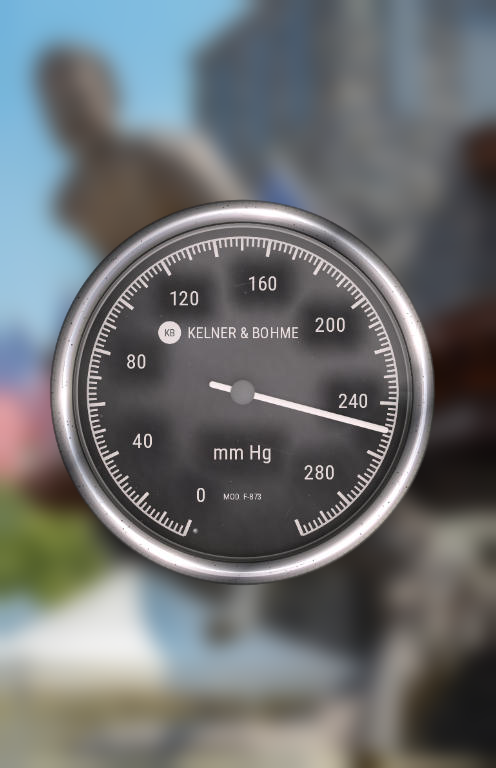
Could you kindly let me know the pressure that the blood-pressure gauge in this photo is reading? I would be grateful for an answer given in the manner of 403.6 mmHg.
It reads 250 mmHg
